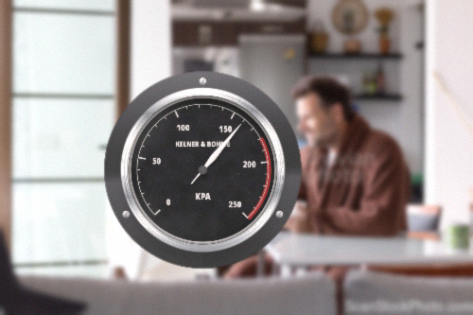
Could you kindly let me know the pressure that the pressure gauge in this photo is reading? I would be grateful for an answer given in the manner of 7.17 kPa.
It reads 160 kPa
